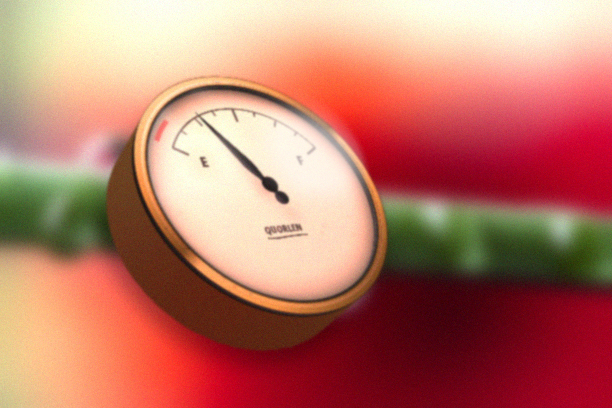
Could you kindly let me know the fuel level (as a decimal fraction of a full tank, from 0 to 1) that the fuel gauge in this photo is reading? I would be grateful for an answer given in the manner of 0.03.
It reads 0.25
